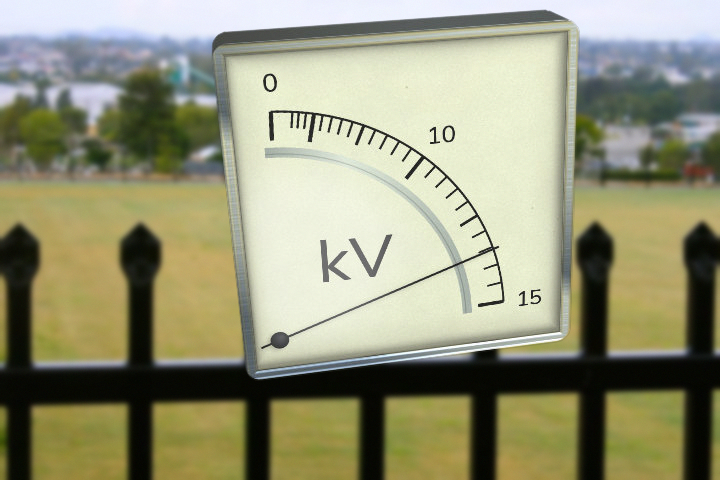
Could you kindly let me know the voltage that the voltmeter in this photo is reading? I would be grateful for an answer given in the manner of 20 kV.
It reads 13.5 kV
